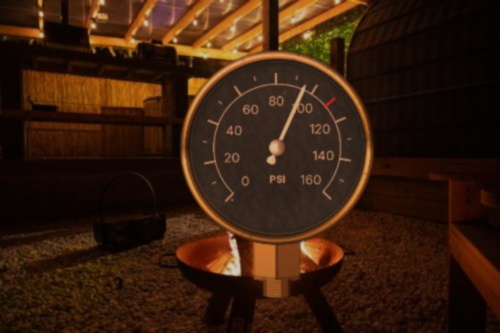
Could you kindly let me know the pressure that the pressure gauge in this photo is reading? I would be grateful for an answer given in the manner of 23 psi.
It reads 95 psi
